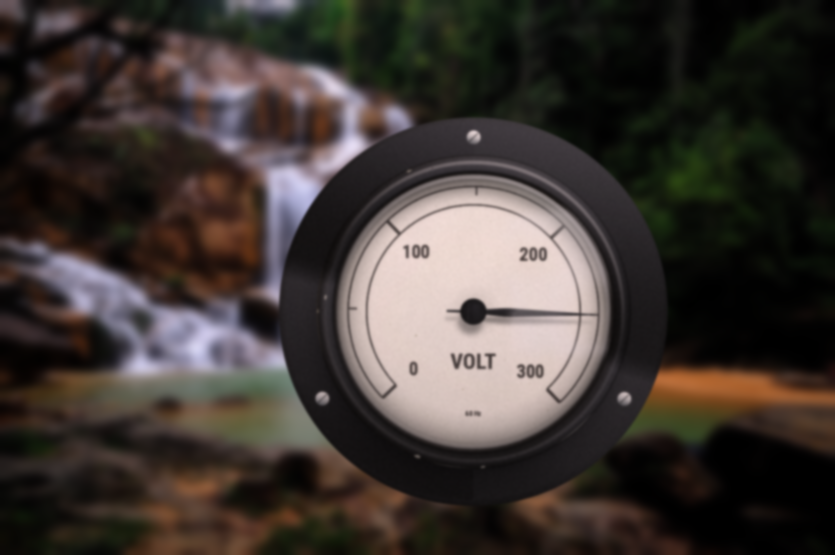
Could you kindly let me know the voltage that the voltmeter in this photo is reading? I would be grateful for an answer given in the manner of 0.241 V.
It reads 250 V
